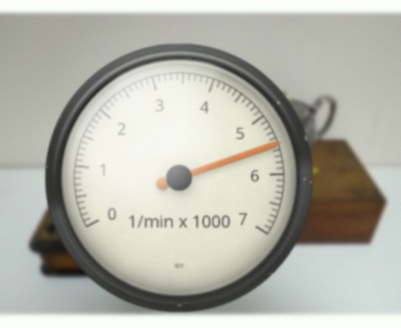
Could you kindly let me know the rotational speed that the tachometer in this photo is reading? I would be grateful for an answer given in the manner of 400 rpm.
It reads 5500 rpm
